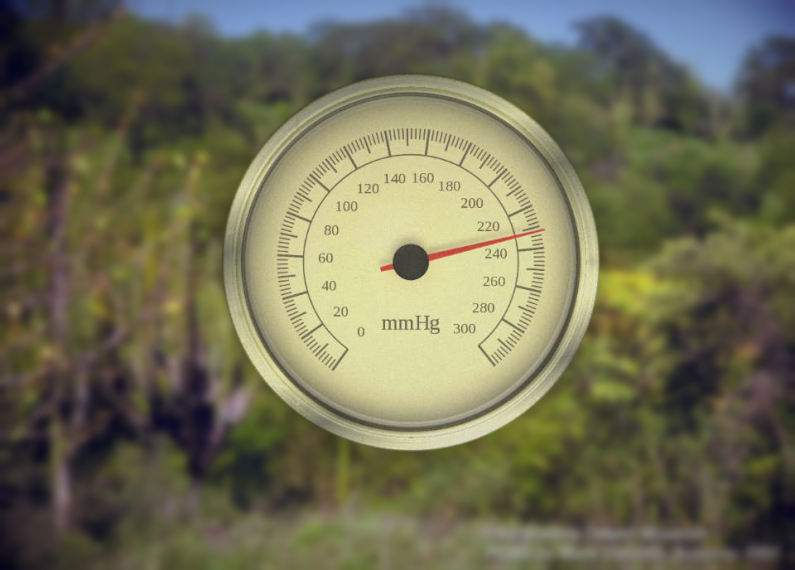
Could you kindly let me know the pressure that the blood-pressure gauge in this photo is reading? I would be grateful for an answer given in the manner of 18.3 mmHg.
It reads 232 mmHg
